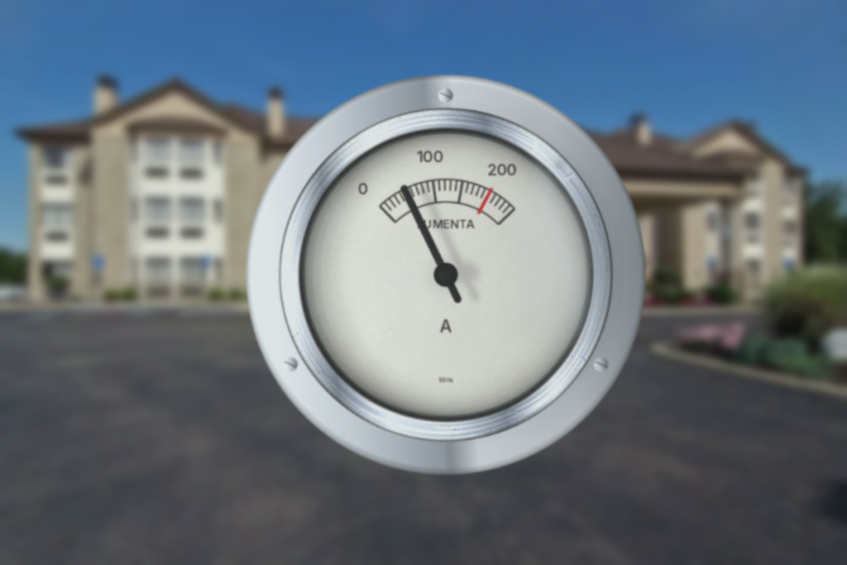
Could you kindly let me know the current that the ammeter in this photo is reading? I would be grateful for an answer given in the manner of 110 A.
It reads 50 A
